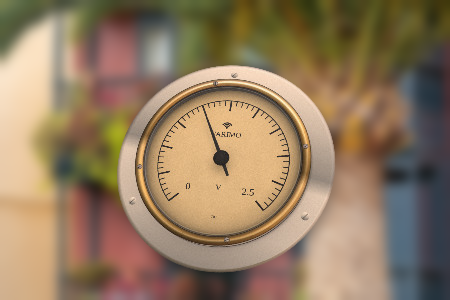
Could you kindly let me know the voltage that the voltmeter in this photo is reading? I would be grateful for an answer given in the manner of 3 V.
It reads 1 V
